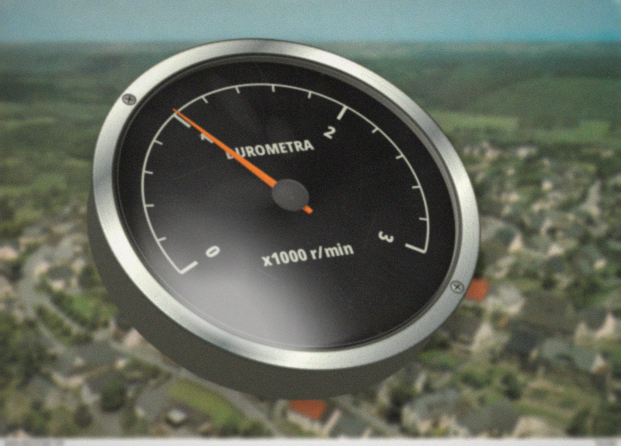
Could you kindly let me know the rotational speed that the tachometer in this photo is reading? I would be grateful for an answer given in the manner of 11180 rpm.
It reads 1000 rpm
